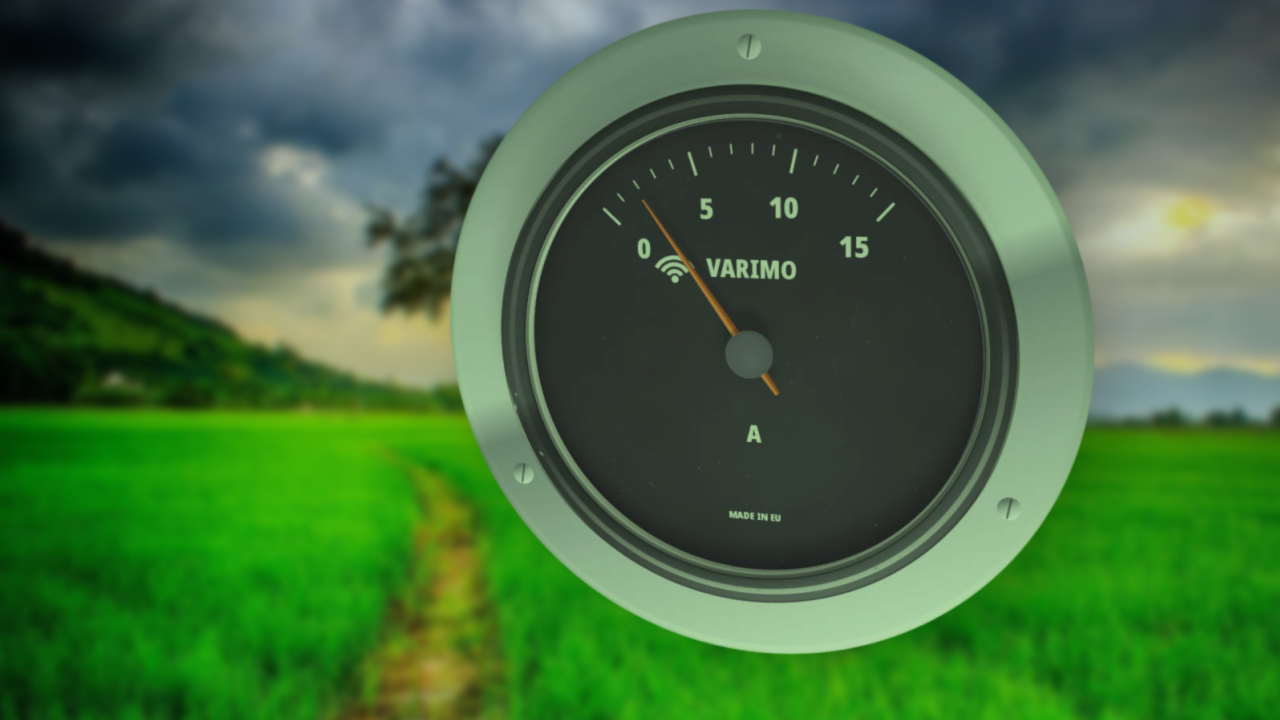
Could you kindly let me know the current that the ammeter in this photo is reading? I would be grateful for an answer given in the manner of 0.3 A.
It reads 2 A
